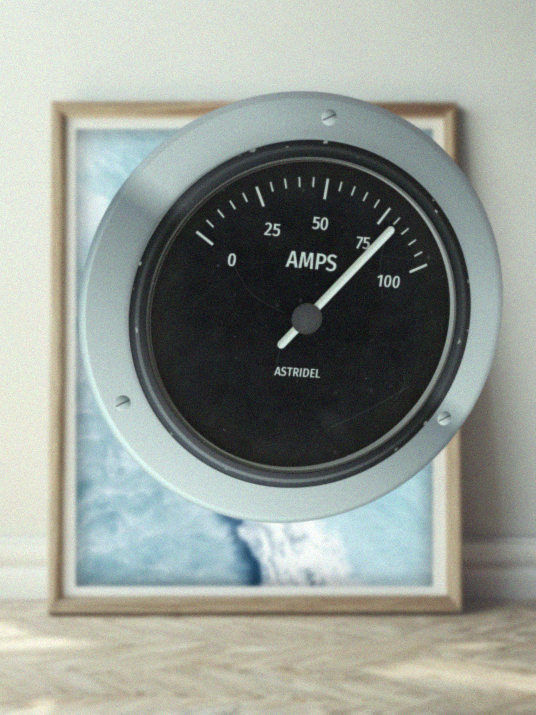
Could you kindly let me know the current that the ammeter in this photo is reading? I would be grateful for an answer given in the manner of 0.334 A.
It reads 80 A
